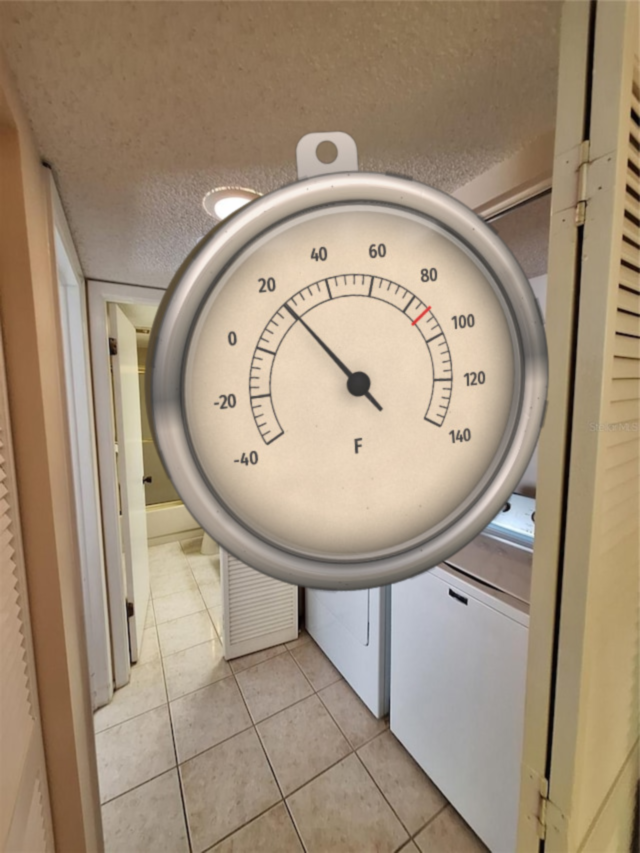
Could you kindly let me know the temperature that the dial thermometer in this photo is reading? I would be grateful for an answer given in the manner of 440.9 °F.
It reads 20 °F
